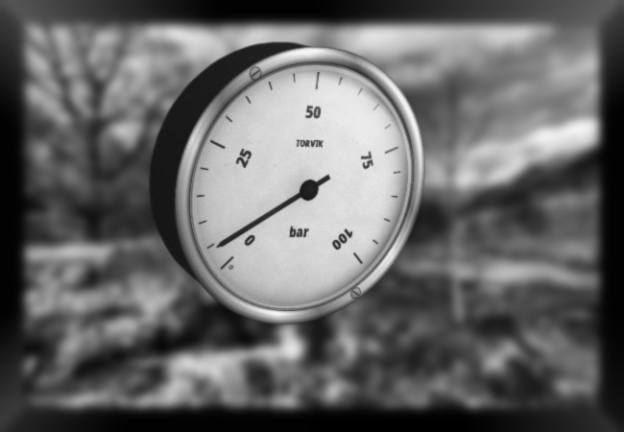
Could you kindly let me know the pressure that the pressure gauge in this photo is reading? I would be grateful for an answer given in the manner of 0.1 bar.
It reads 5 bar
